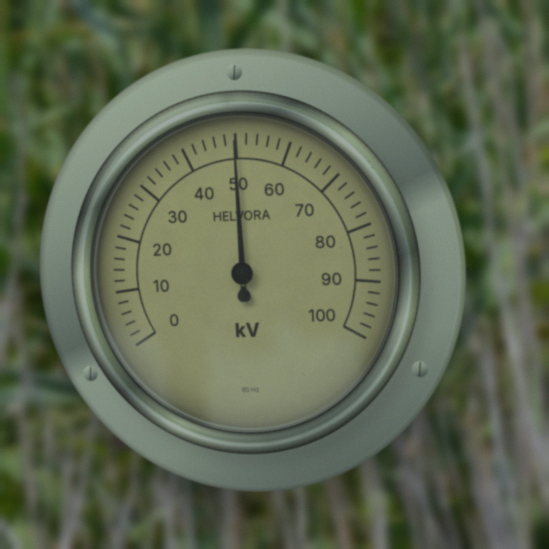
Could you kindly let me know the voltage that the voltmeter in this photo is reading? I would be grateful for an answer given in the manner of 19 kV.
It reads 50 kV
